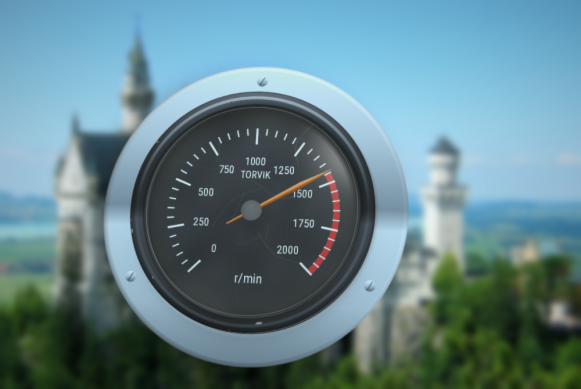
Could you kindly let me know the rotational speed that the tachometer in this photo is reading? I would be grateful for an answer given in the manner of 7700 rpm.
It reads 1450 rpm
